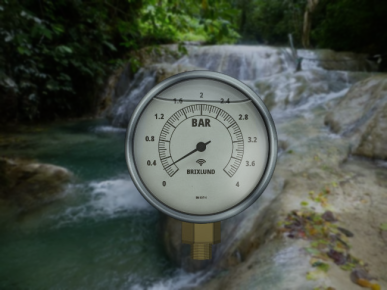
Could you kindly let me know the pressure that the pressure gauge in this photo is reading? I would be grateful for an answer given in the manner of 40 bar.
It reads 0.2 bar
